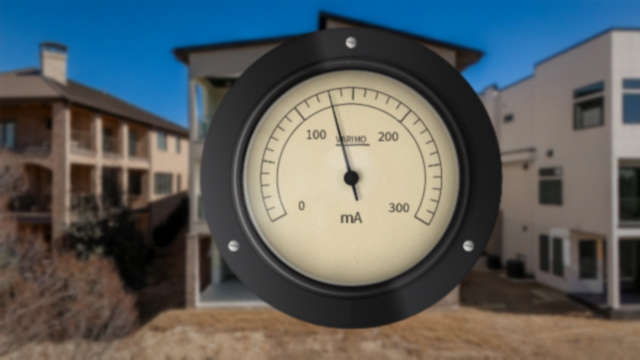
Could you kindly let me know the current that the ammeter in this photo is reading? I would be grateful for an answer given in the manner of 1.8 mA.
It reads 130 mA
